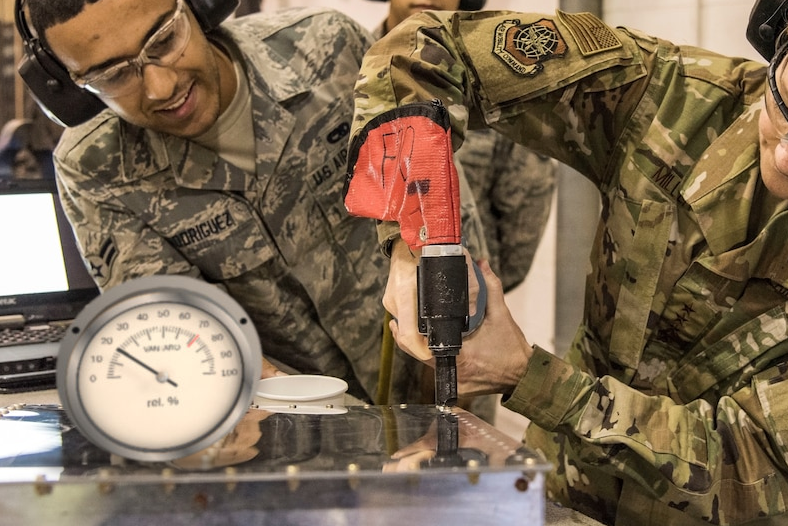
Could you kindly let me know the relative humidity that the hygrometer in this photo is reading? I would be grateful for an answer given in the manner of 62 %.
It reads 20 %
